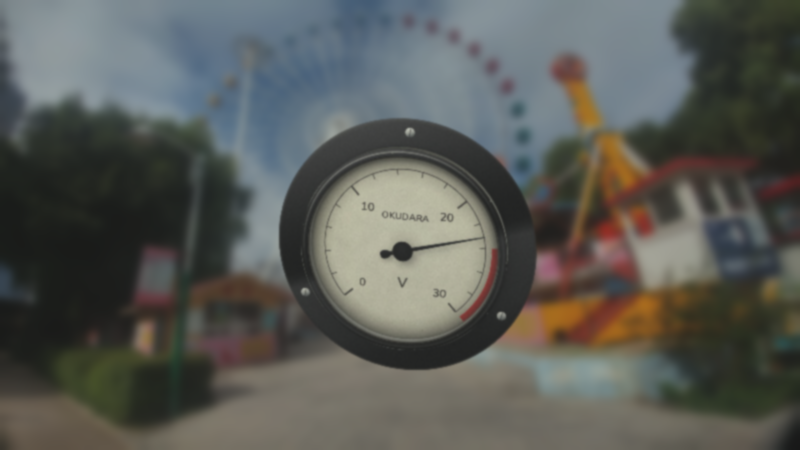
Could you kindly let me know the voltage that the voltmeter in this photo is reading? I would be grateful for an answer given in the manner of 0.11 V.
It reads 23 V
